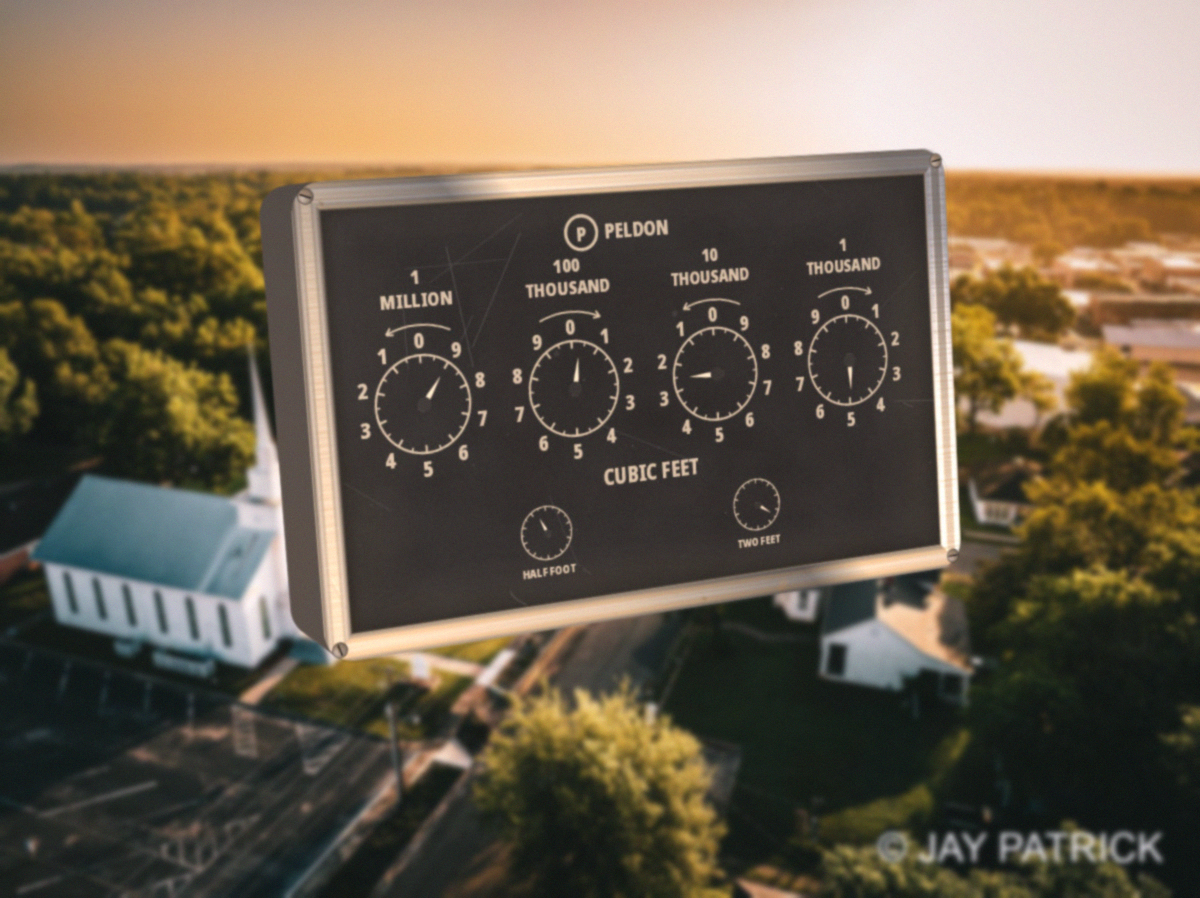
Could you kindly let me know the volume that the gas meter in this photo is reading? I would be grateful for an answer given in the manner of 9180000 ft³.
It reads 902500 ft³
